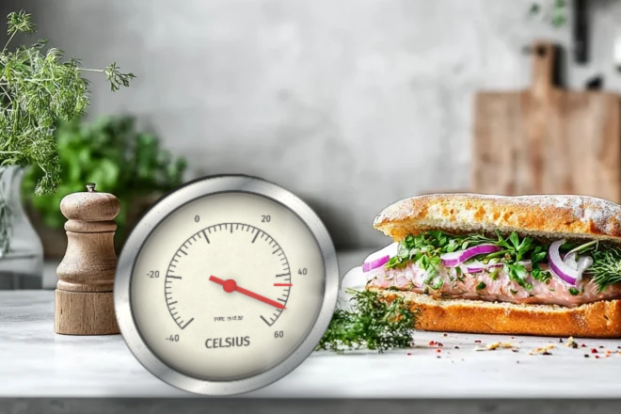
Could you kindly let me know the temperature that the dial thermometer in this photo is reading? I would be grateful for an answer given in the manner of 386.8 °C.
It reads 52 °C
